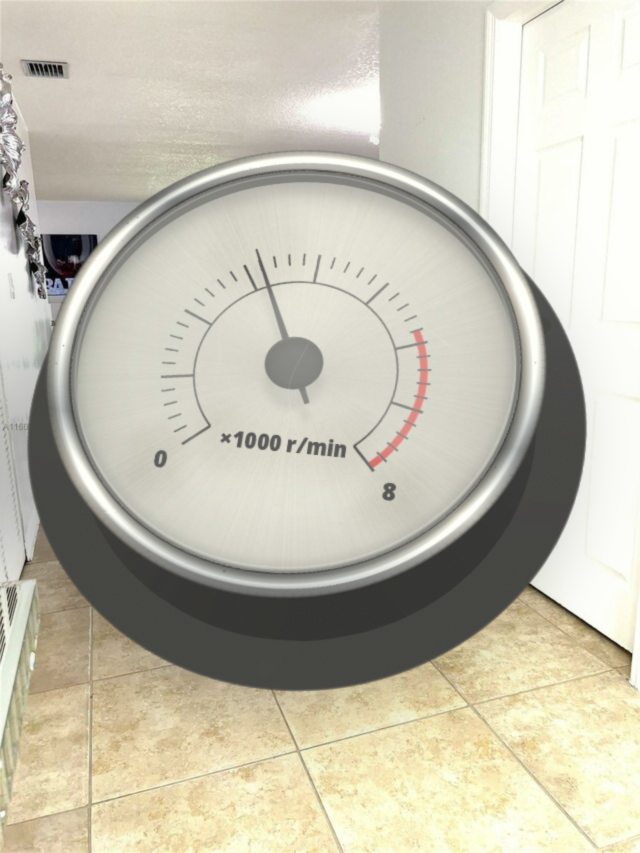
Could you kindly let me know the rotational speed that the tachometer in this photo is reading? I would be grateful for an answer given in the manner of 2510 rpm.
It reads 3200 rpm
